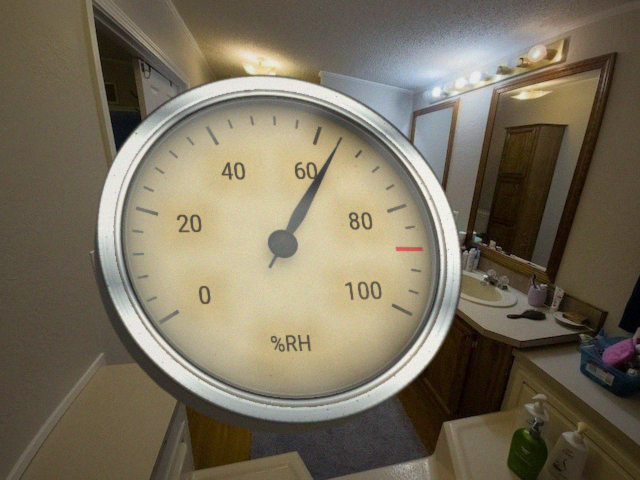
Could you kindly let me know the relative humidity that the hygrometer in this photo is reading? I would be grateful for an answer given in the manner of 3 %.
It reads 64 %
